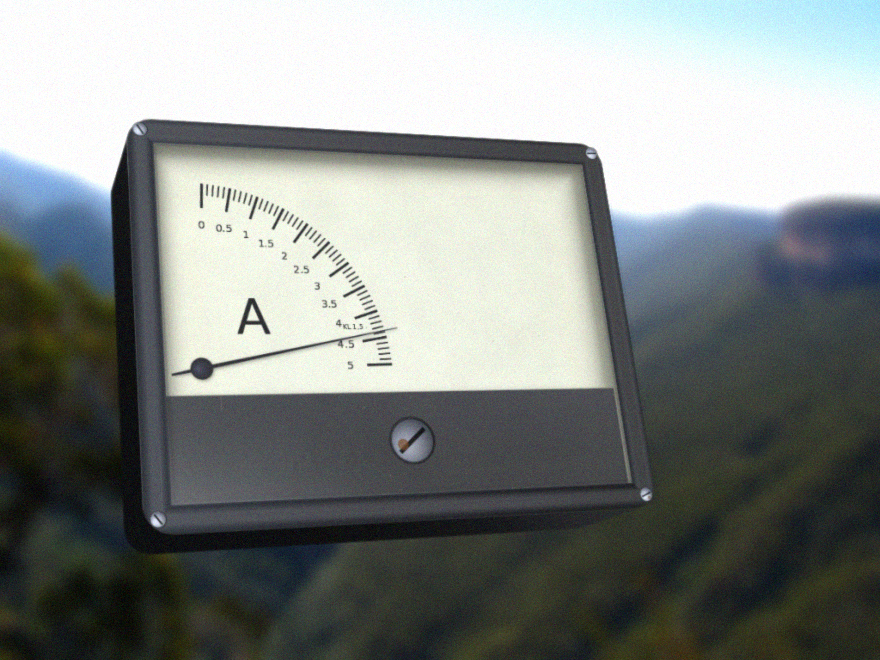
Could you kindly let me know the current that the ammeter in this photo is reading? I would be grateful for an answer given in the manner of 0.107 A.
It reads 4.4 A
